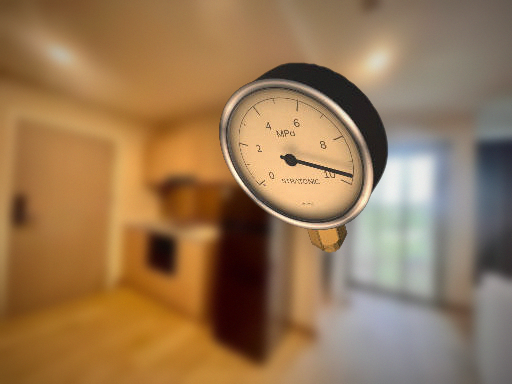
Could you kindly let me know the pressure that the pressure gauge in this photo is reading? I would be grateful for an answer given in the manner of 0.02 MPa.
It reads 9.5 MPa
